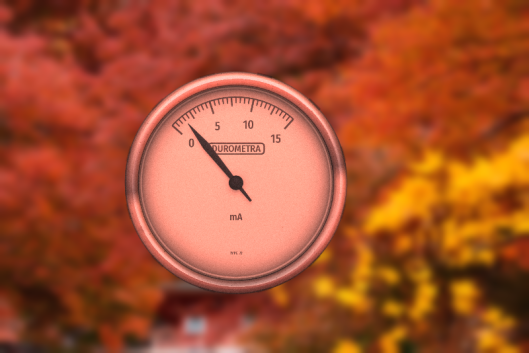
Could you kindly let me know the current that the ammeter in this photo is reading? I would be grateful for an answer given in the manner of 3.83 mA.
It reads 1.5 mA
